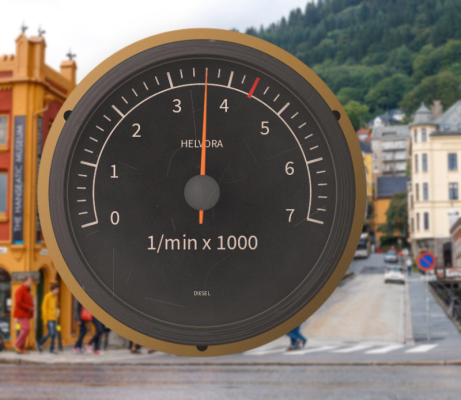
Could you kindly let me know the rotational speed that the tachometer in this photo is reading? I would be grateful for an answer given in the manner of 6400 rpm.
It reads 3600 rpm
